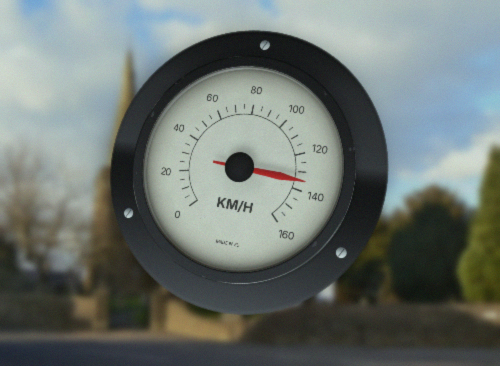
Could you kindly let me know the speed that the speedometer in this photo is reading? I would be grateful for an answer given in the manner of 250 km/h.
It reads 135 km/h
